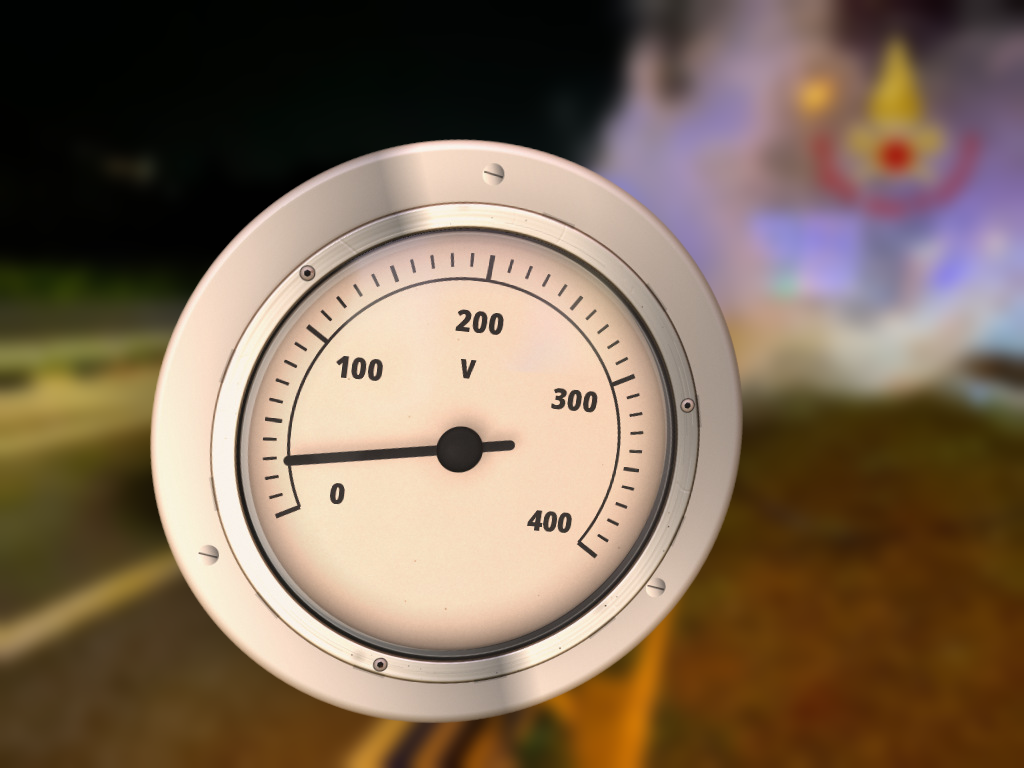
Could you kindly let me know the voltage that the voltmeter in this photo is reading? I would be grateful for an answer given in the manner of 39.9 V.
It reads 30 V
